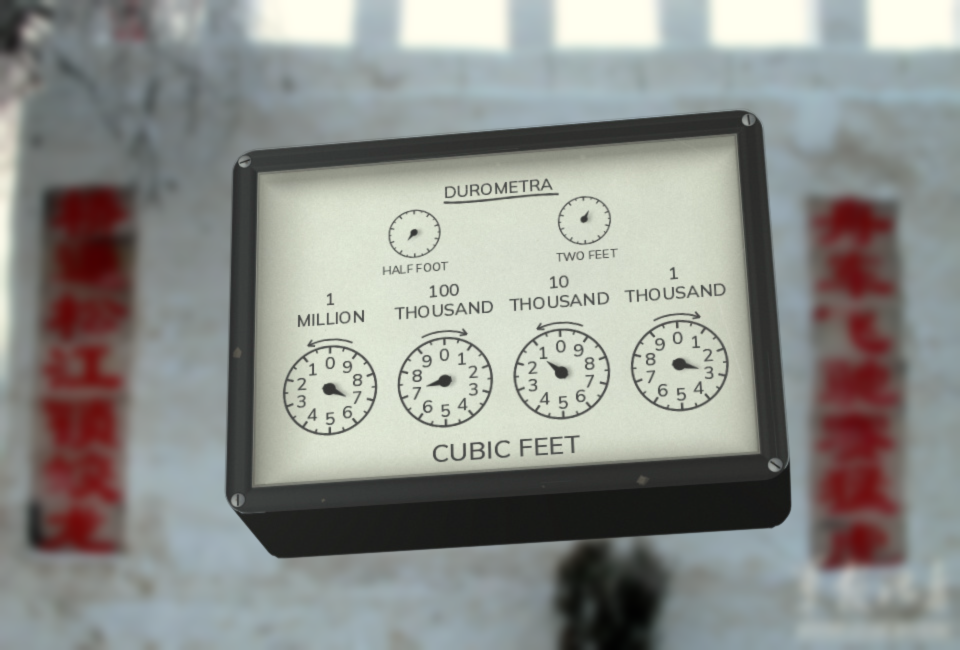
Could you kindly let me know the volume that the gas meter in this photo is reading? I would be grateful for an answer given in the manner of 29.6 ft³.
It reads 671300 ft³
